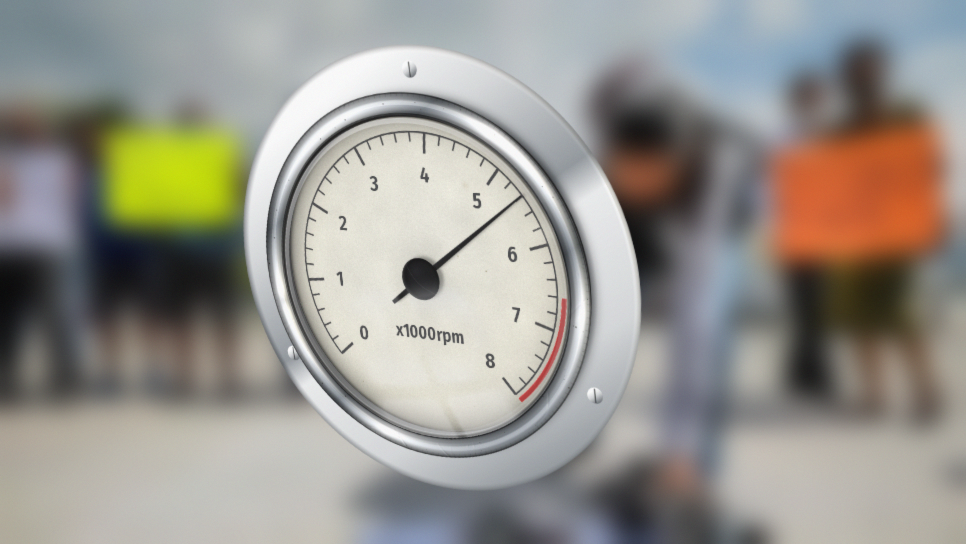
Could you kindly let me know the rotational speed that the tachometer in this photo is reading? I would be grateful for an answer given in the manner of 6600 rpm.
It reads 5400 rpm
